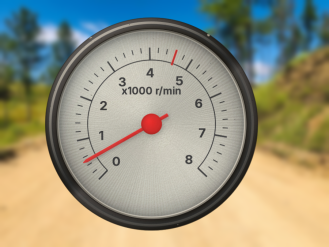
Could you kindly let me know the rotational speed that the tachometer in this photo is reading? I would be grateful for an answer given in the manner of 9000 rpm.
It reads 500 rpm
